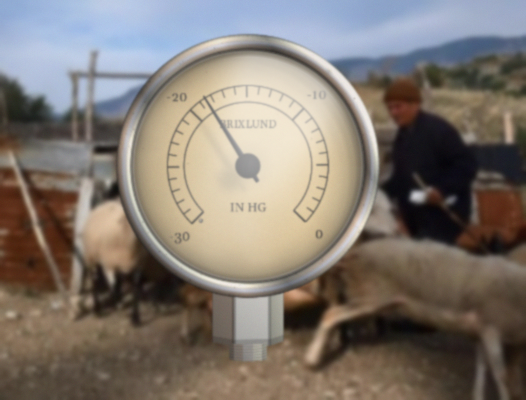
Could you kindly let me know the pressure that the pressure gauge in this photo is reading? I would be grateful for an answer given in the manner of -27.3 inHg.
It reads -18.5 inHg
